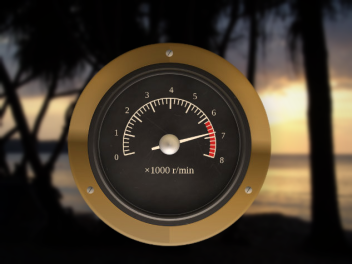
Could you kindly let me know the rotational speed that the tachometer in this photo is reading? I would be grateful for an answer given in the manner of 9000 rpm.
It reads 6800 rpm
